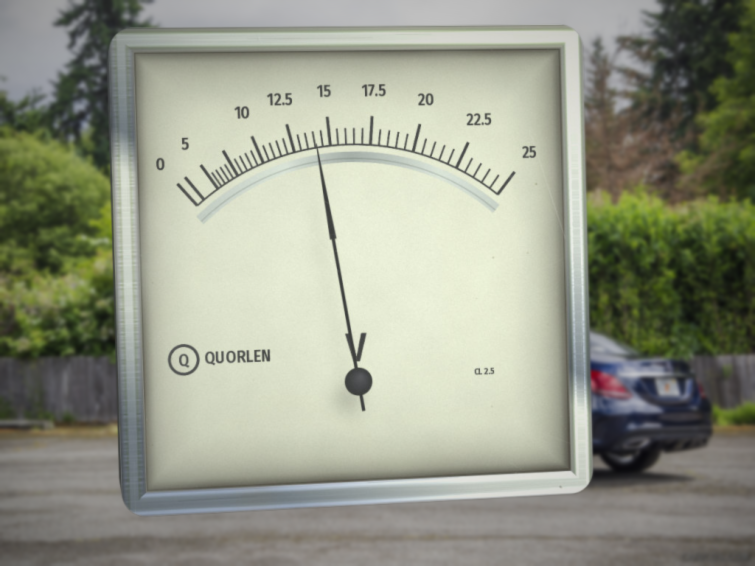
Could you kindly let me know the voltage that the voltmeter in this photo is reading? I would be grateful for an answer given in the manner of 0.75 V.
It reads 14 V
